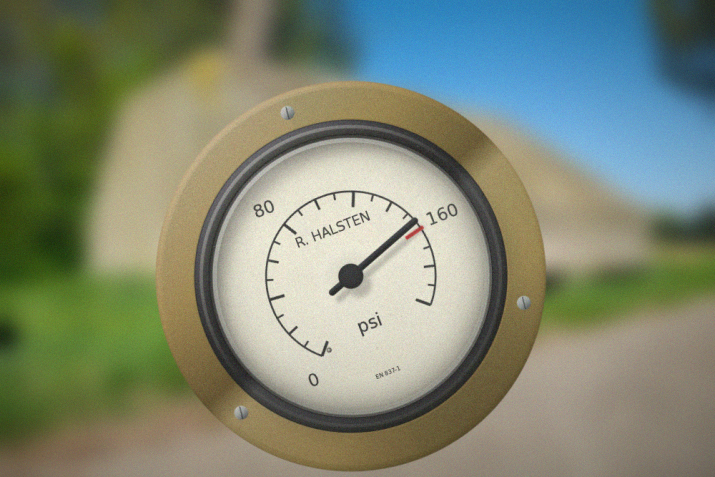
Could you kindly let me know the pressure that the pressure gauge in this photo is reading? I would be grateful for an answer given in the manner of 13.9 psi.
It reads 155 psi
